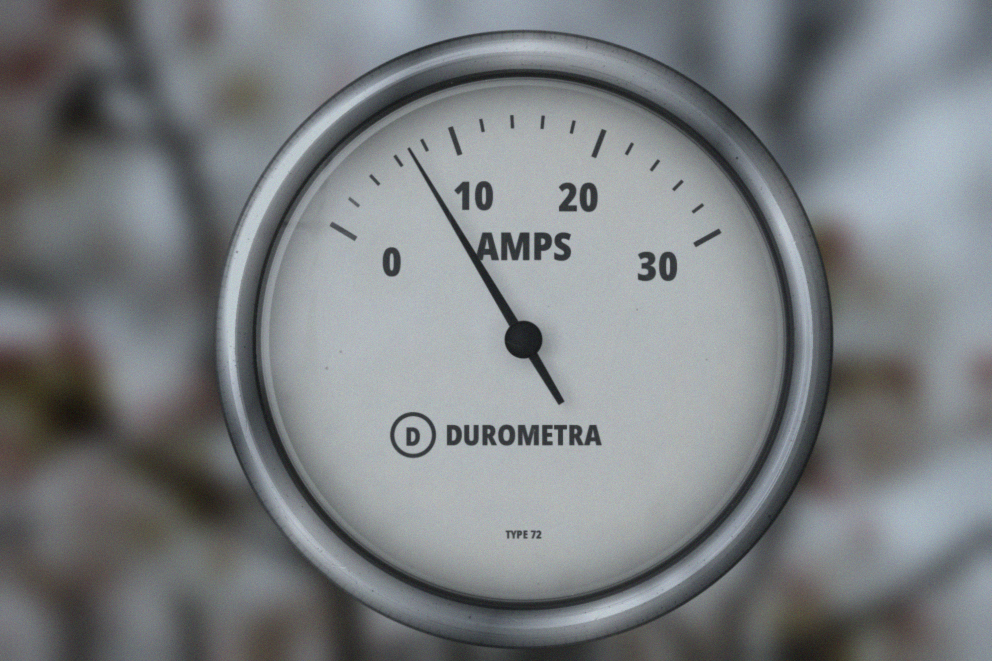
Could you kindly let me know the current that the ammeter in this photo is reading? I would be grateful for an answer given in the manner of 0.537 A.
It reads 7 A
